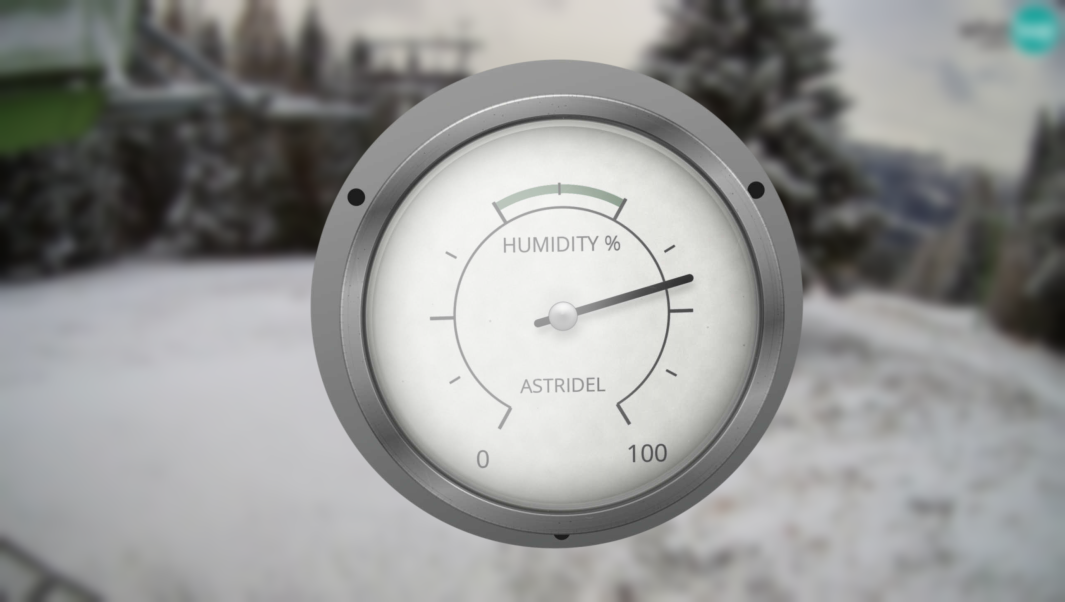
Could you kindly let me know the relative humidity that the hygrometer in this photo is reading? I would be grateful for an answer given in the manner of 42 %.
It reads 75 %
